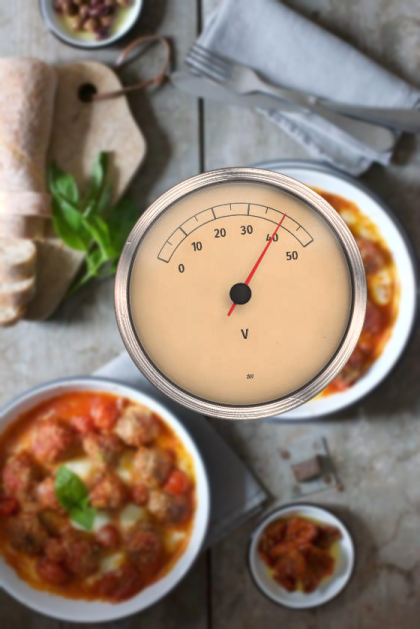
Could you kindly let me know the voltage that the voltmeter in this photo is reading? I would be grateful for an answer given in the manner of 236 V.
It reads 40 V
